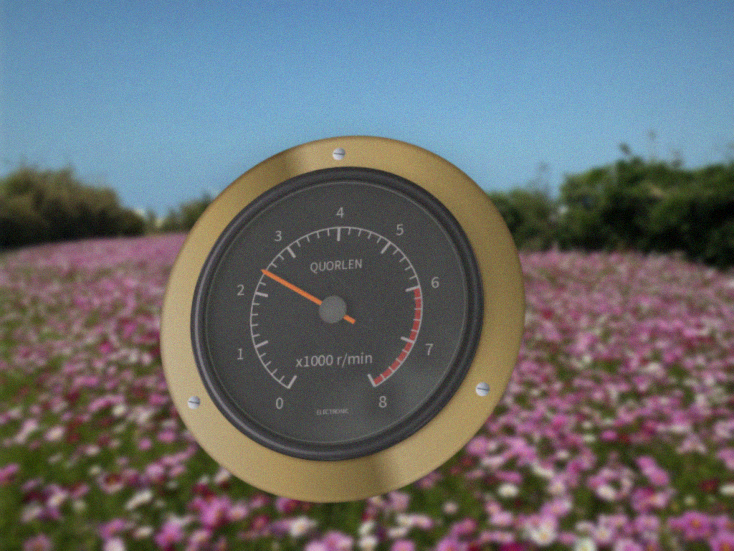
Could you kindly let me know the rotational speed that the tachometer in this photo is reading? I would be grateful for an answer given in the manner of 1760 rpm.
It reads 2400 rpm
